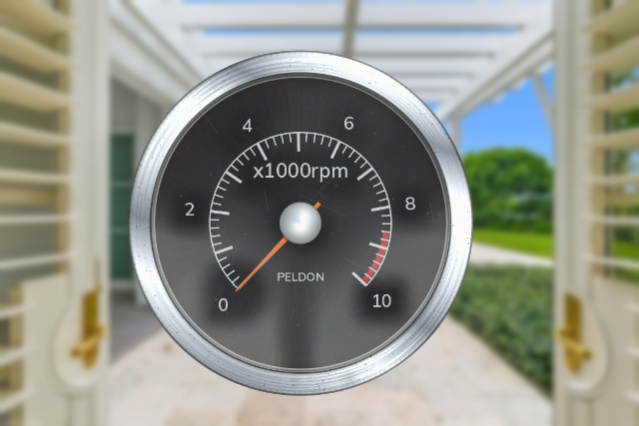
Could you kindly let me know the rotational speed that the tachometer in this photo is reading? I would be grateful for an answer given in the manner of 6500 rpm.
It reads 0 rpm
